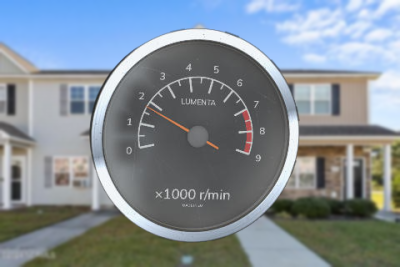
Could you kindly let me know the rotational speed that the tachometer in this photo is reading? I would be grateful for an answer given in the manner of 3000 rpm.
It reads 1750 rpm
